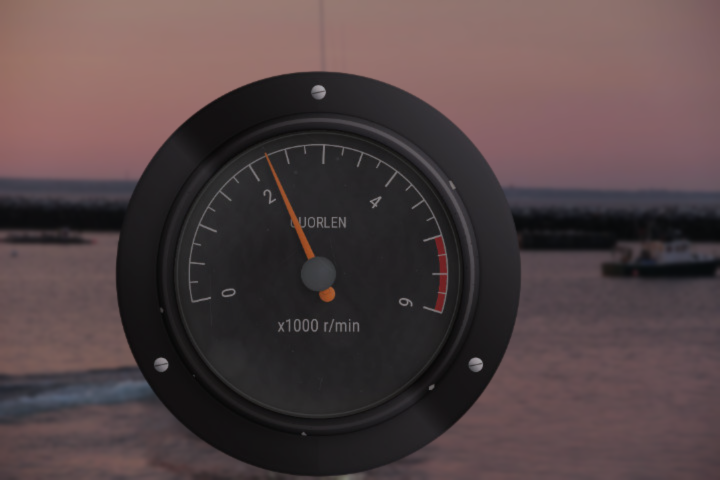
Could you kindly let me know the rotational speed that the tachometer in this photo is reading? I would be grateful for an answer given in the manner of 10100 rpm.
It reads 2250 rpm
